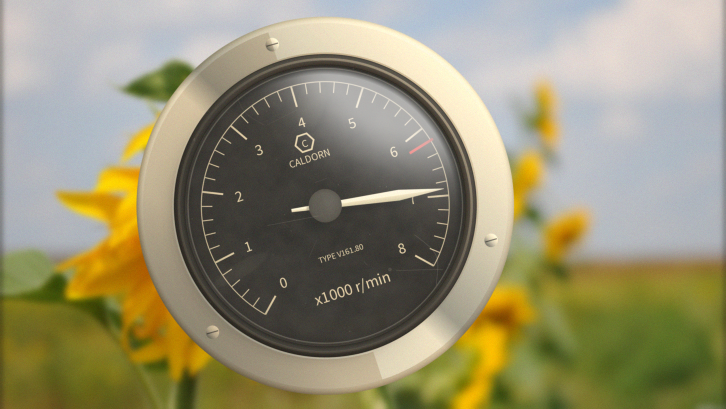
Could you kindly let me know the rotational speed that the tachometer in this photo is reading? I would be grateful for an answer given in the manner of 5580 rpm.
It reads 6900 rpm
